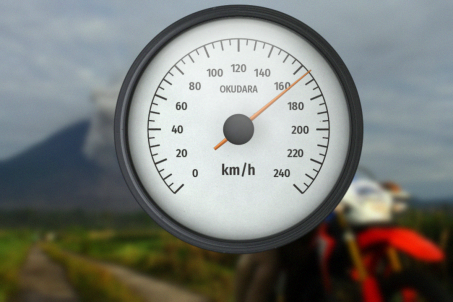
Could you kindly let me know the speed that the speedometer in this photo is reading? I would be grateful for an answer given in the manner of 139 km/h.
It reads 165 km/h
